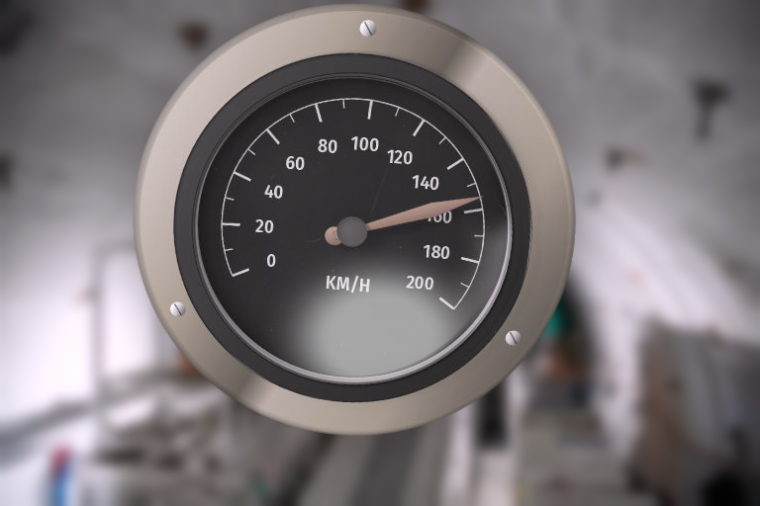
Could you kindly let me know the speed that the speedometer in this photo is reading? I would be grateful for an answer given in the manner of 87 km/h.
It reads 155 km/h
